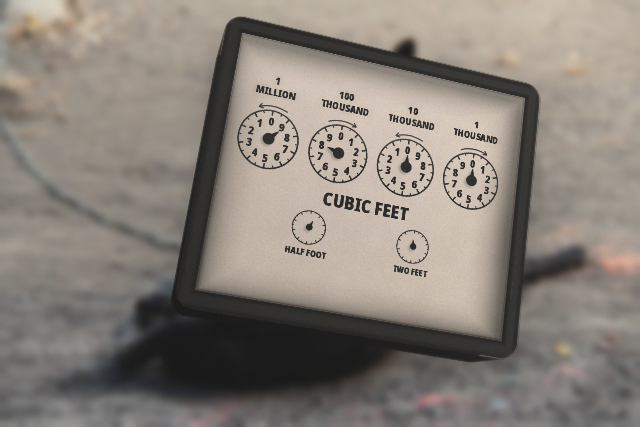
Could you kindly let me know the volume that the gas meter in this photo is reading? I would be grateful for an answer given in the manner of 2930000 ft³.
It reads 880000 ft³
